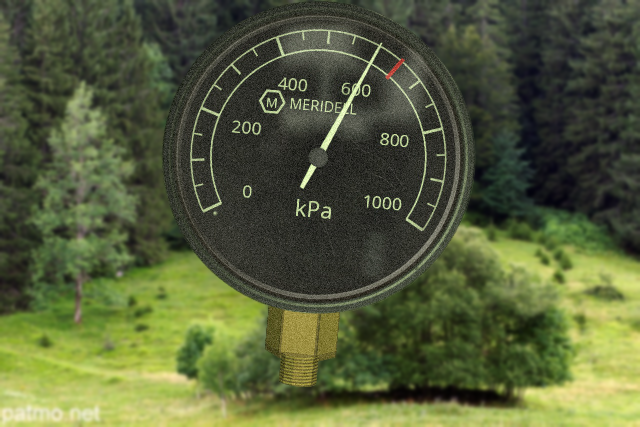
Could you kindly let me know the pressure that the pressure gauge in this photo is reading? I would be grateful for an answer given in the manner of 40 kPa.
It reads 600 kPa
